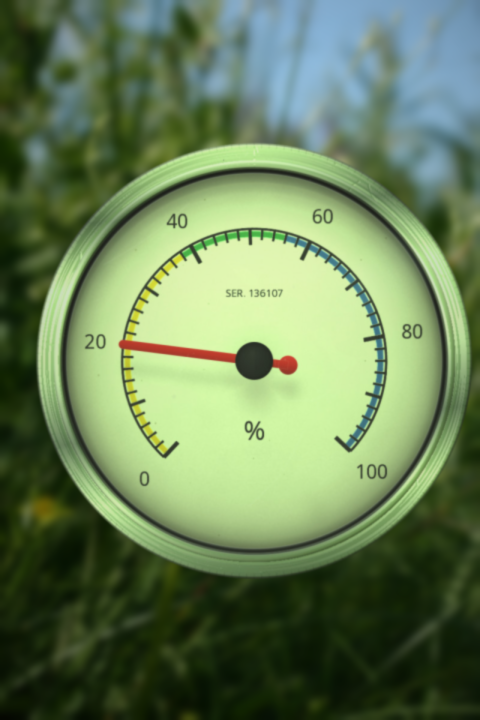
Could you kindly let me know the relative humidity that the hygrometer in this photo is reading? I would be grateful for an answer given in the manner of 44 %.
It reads 20 %
